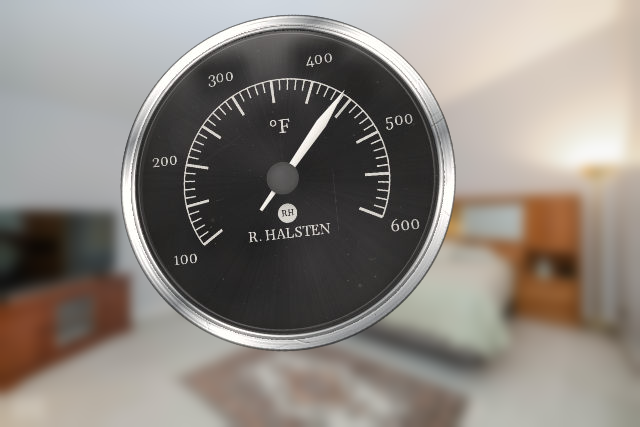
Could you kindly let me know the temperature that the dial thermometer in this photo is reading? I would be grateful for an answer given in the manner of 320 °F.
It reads 440 °F
